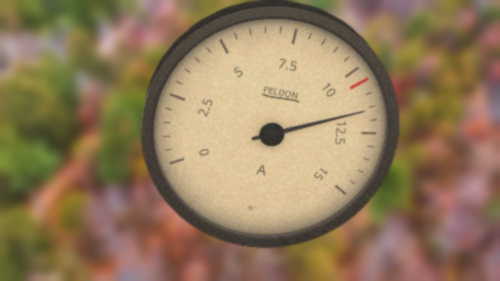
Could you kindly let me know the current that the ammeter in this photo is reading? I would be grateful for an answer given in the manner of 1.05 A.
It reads 11.5 A
